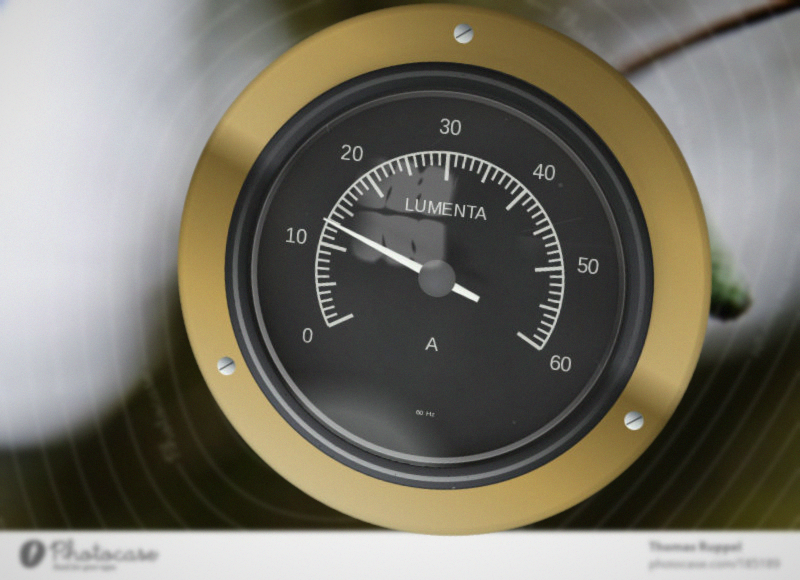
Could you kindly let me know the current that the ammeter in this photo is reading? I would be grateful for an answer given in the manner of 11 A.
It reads 13 A
